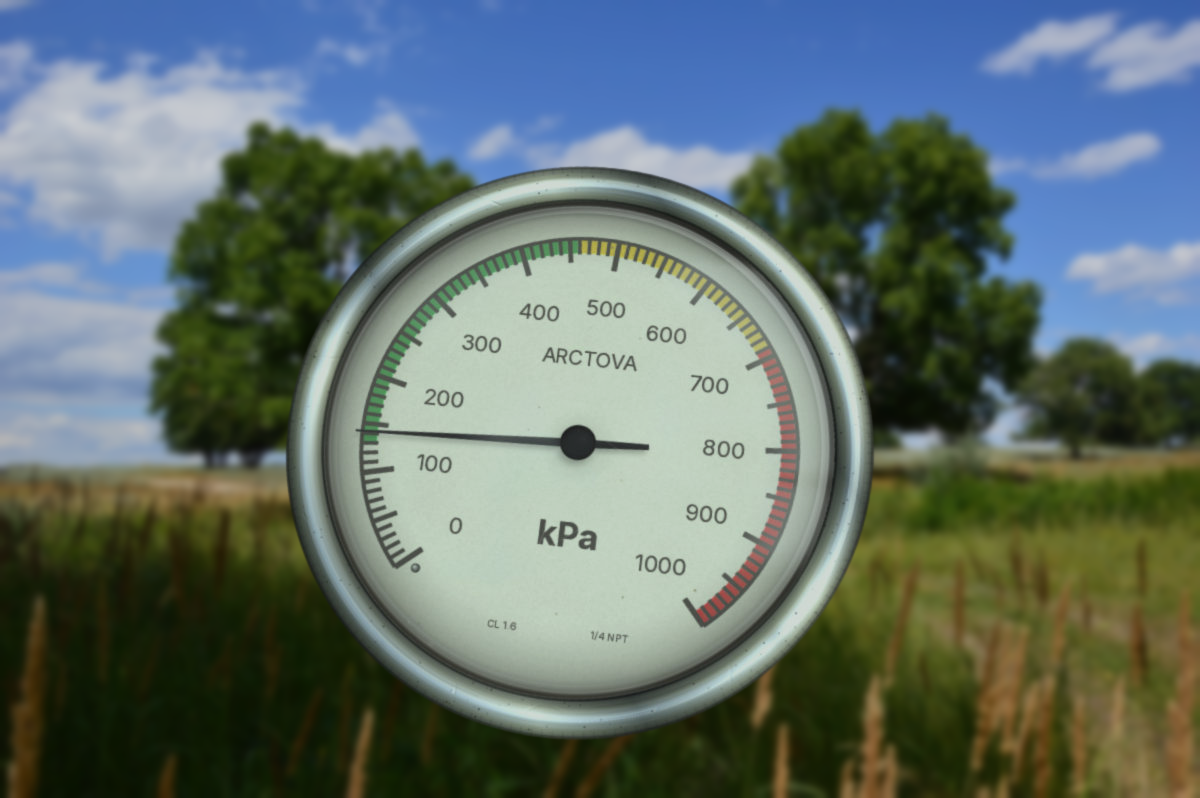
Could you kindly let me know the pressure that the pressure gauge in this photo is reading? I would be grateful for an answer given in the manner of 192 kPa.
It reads 140 kPa
